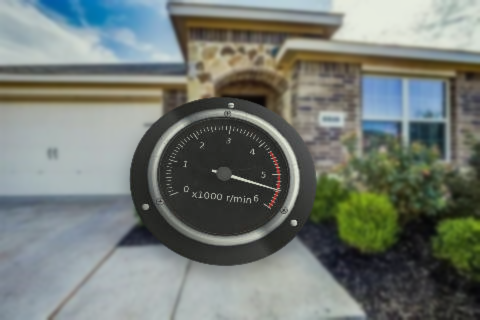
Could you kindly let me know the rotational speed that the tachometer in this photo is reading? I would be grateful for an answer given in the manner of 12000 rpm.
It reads 5500 rpm
